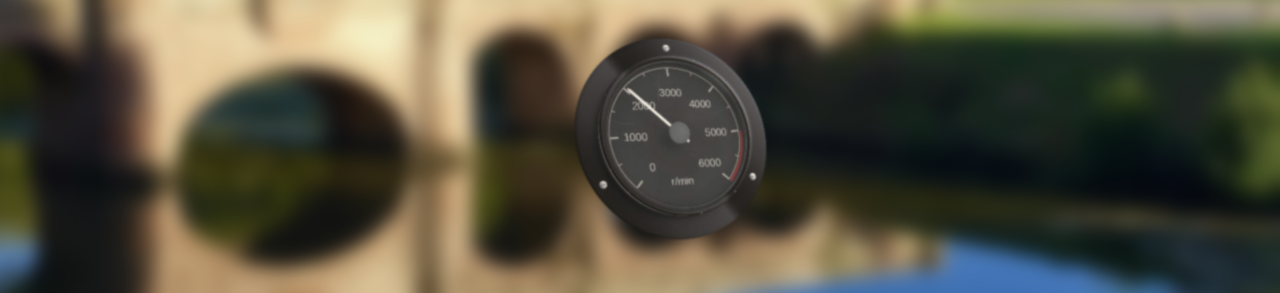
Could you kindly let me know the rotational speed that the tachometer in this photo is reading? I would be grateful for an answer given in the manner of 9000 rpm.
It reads 2000 rpm
